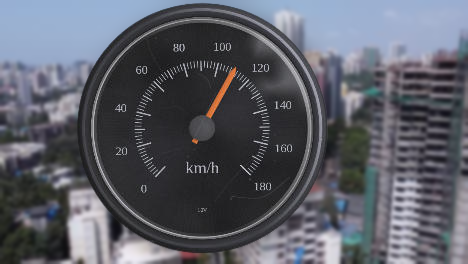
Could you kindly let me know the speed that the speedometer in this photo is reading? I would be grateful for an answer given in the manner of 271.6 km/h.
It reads 110 km/h
